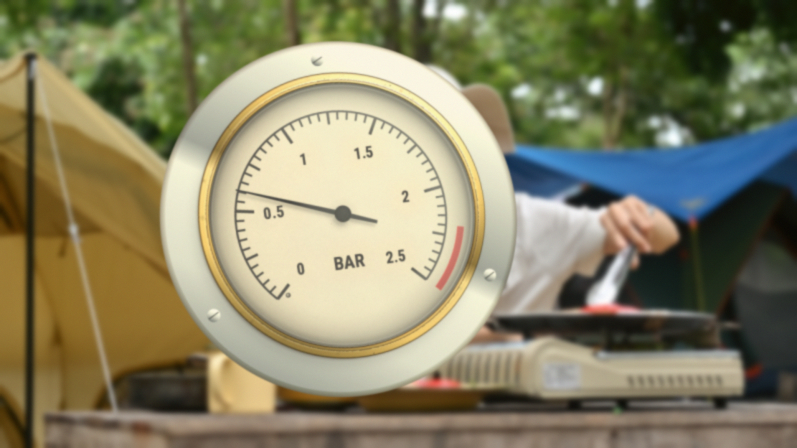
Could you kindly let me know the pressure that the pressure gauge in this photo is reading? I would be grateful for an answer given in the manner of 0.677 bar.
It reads 0.6 bar
